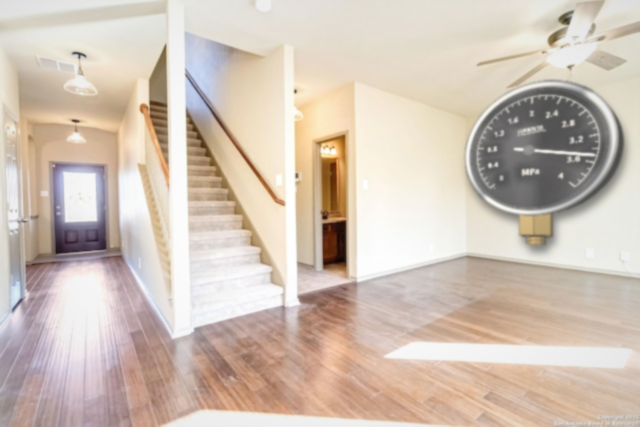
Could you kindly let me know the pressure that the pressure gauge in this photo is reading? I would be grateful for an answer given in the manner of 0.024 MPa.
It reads 3.5 MPa
